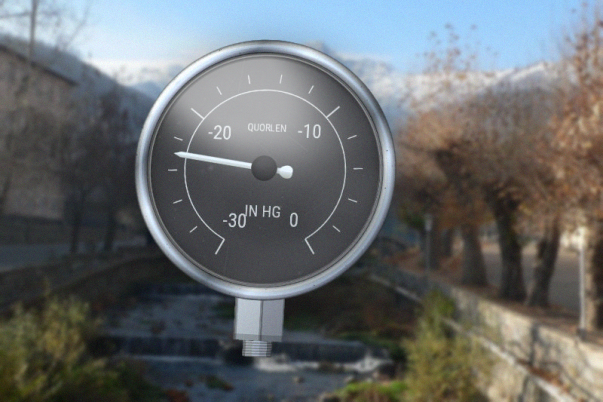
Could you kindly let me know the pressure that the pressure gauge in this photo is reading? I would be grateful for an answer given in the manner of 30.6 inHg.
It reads -23 inHg
